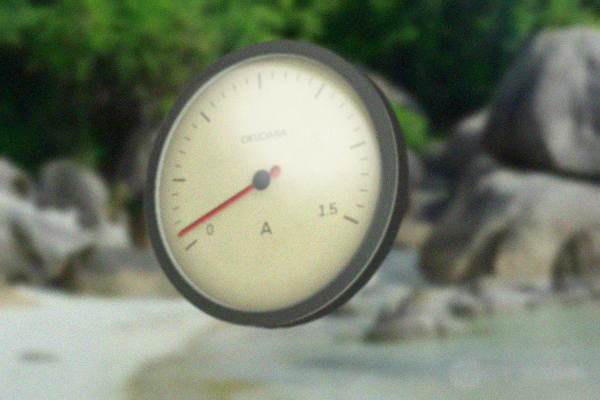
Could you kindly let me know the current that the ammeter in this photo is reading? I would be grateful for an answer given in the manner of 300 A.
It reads 0.05 A
